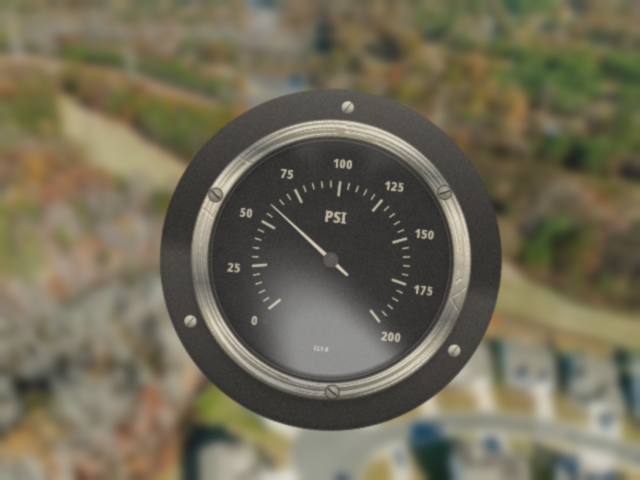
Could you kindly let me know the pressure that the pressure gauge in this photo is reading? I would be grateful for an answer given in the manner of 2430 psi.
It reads 60 psi
